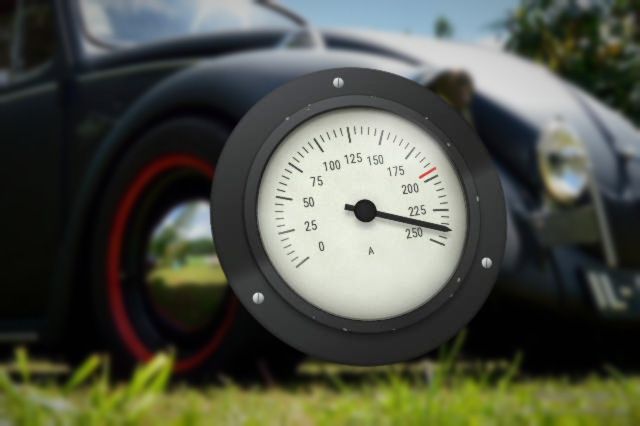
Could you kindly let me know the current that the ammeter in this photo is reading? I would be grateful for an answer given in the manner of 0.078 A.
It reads 240 A
